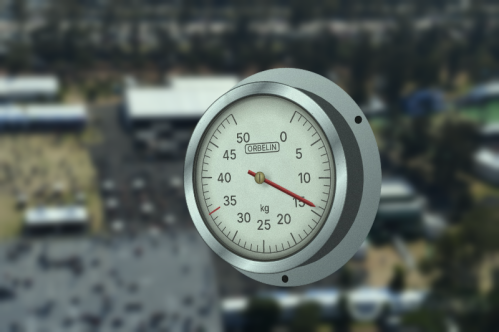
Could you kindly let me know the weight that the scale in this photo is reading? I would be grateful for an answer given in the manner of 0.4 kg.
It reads 14 kg
